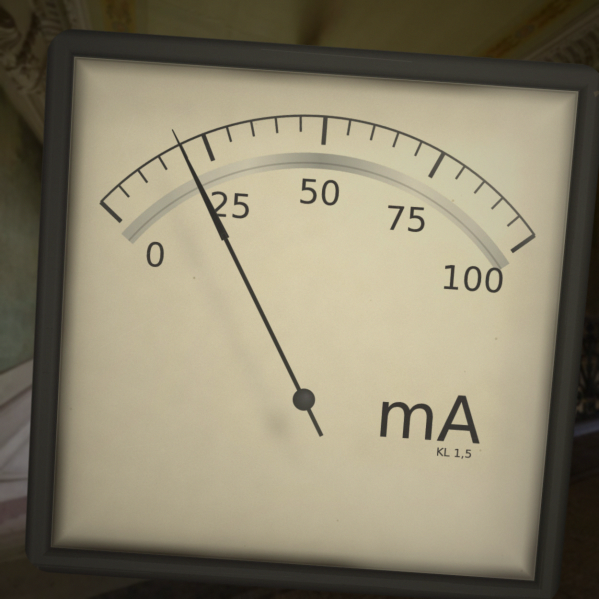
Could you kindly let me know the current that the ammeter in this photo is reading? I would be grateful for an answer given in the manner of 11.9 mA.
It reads 20 mA
